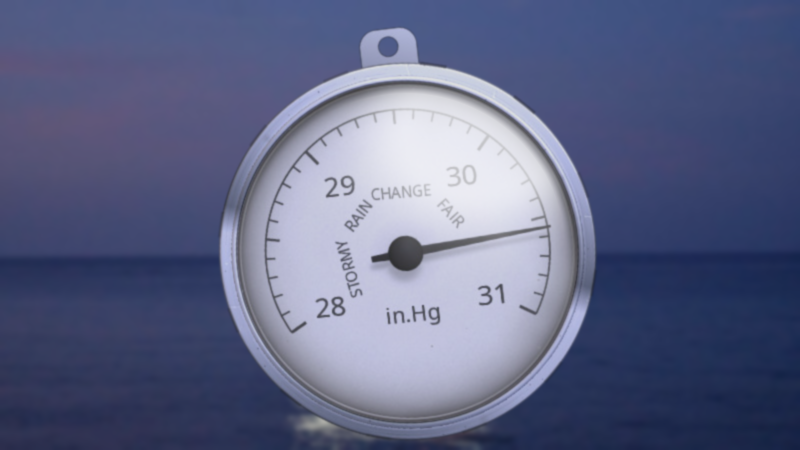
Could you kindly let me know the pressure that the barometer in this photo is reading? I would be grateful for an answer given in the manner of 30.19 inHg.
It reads 30.55 inHg
